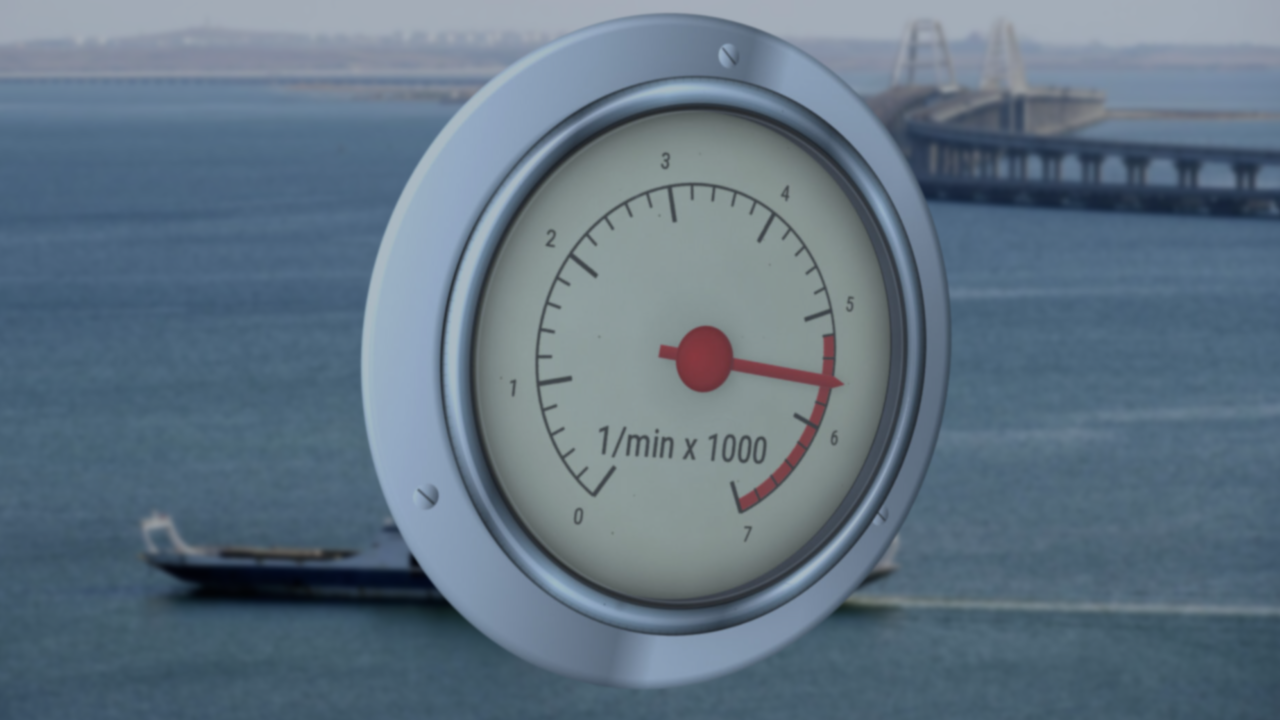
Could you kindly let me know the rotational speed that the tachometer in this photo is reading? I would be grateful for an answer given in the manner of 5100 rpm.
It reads 5600 rpm
